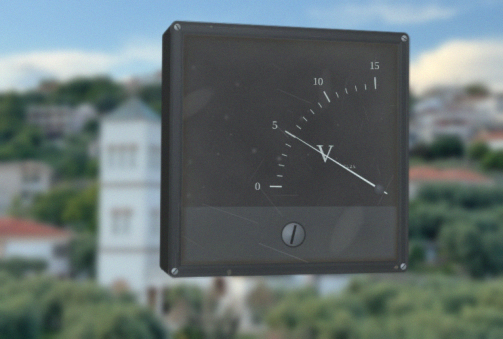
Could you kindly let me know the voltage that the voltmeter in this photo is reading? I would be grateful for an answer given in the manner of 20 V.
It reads 5 V
